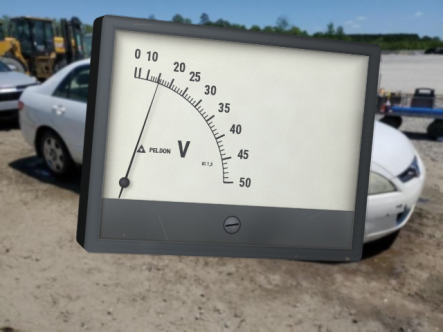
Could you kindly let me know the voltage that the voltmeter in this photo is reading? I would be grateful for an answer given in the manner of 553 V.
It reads 15 V
